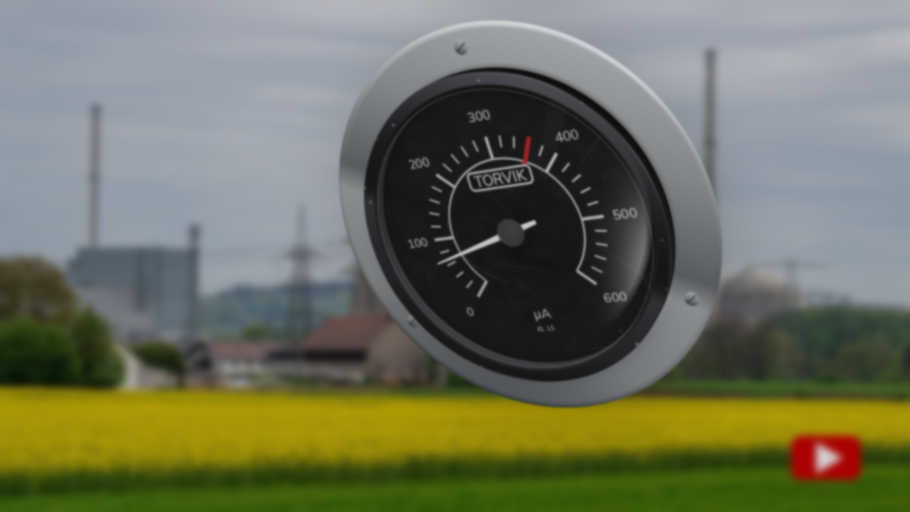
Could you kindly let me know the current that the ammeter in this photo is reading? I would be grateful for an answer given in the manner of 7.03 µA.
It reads 70 µA
